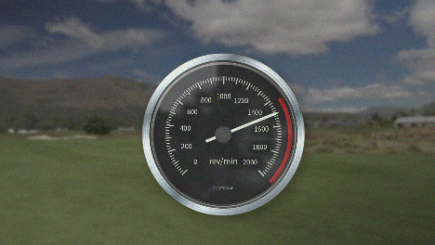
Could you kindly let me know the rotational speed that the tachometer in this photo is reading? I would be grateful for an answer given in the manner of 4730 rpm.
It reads 1500 rpm
